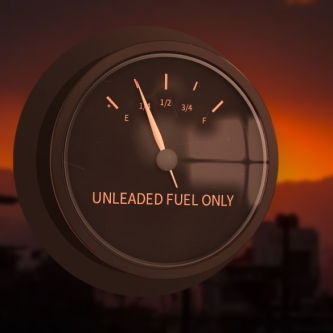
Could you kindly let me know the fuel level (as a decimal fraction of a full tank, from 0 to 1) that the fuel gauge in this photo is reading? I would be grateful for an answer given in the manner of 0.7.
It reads 0.25
